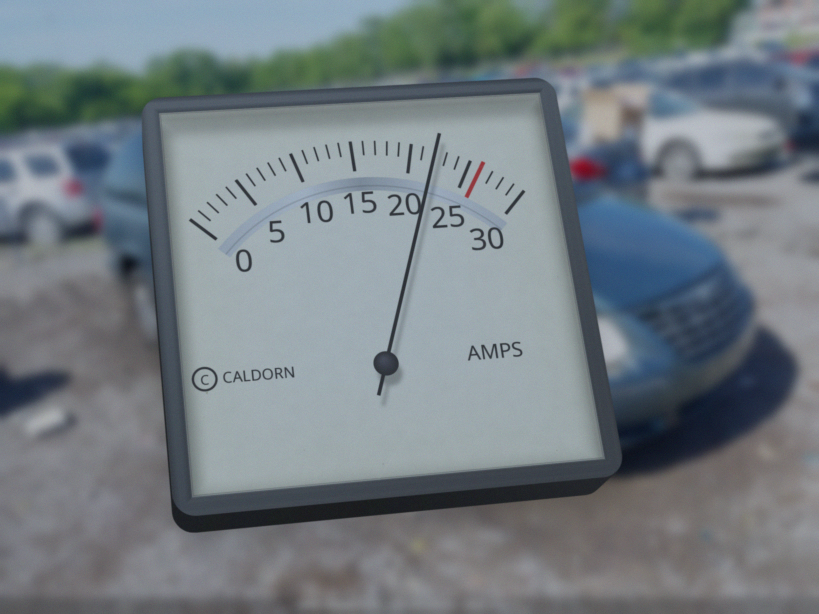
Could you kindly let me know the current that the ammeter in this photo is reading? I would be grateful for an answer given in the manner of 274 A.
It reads 22 A
